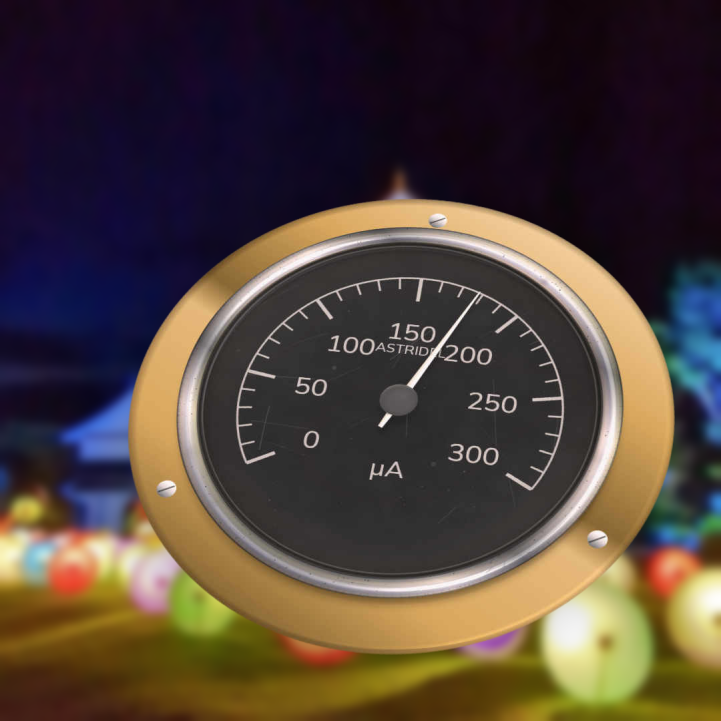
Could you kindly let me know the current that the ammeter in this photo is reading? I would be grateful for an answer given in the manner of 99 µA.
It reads 180 µA
